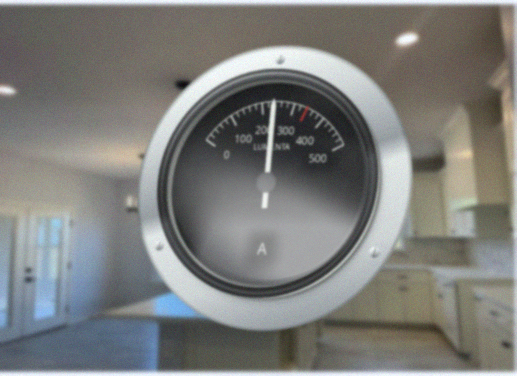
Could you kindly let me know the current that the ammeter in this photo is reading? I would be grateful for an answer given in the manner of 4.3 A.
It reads 240 A
